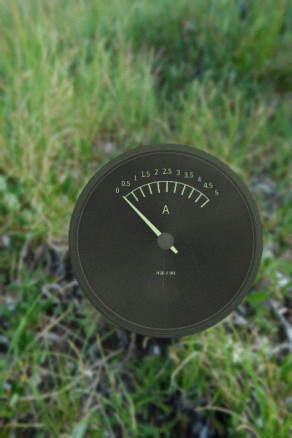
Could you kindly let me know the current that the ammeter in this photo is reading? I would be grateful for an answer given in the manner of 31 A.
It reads 0 A
